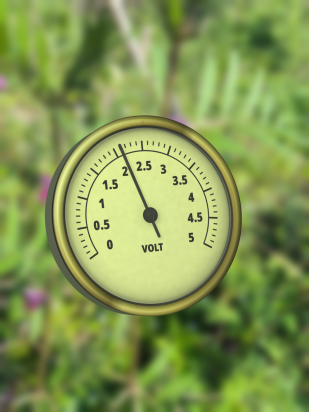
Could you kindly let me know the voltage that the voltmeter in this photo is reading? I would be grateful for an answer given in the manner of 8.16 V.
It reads 2.1 V
